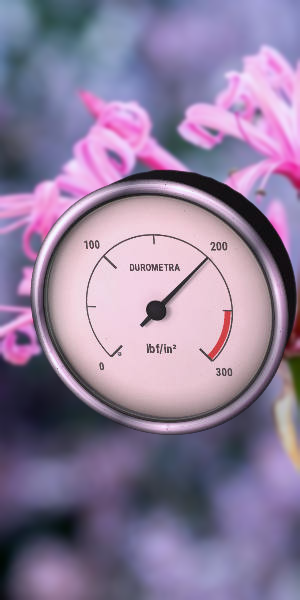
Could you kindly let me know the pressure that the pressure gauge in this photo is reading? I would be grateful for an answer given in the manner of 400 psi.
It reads 200 psi
